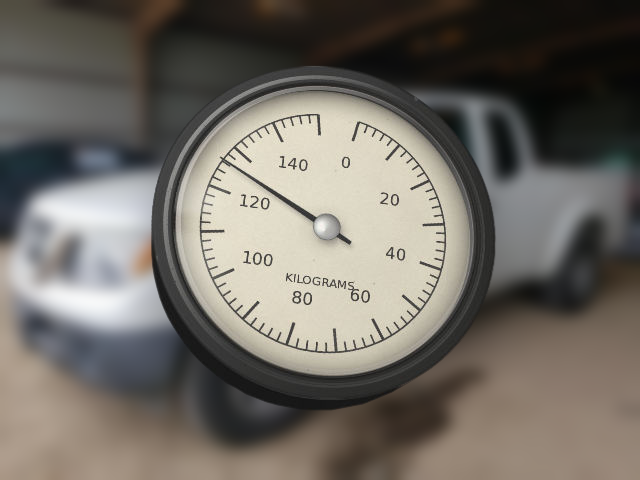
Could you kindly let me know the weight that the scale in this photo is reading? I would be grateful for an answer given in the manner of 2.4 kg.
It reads 126 kg
